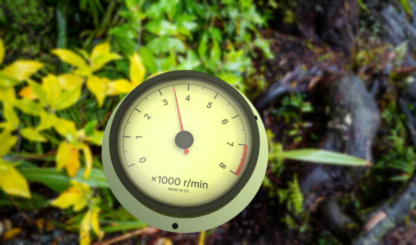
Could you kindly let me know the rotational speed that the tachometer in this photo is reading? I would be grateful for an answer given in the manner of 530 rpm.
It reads 3500 rpm
